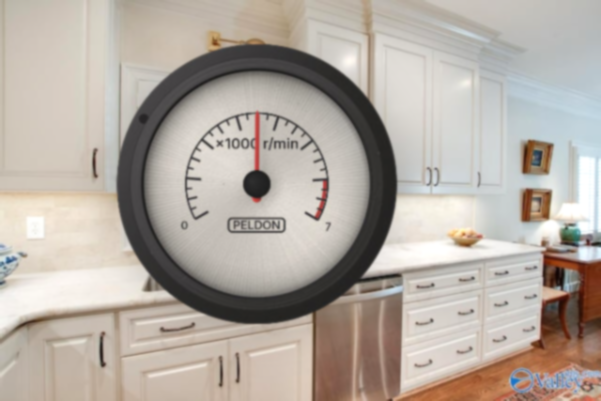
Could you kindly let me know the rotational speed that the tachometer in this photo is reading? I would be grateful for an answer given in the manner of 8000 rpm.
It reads 3500 rpm
